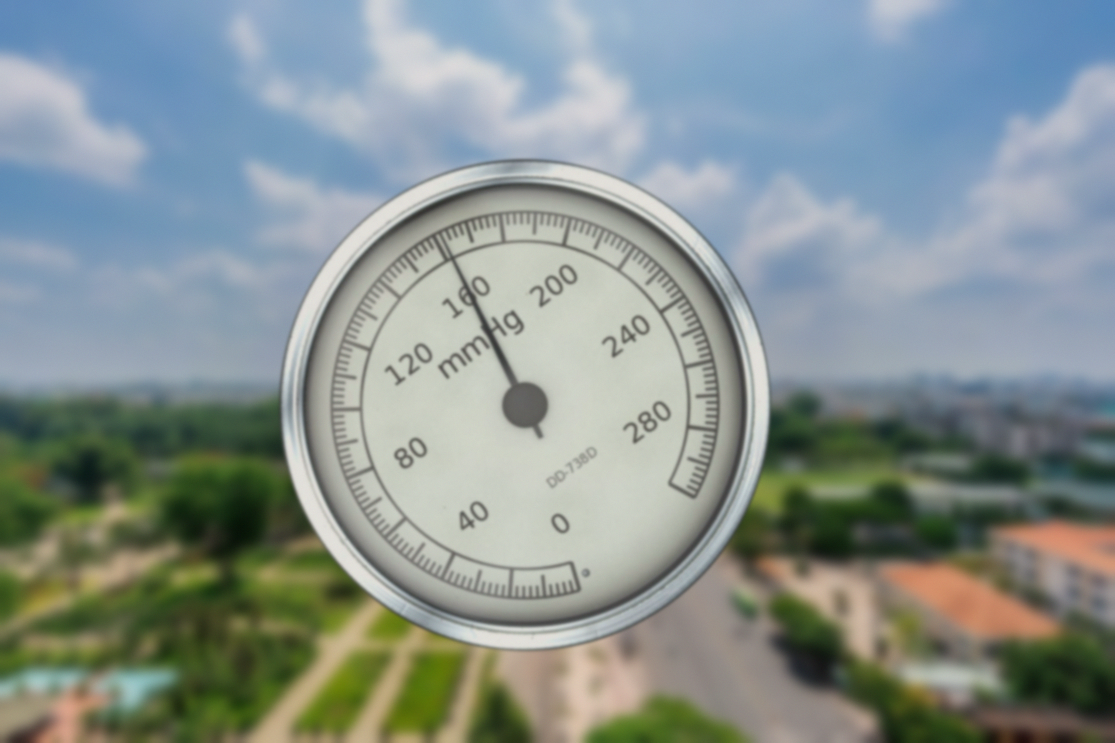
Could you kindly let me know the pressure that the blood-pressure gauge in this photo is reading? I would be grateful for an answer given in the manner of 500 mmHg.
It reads 162 mmHg
